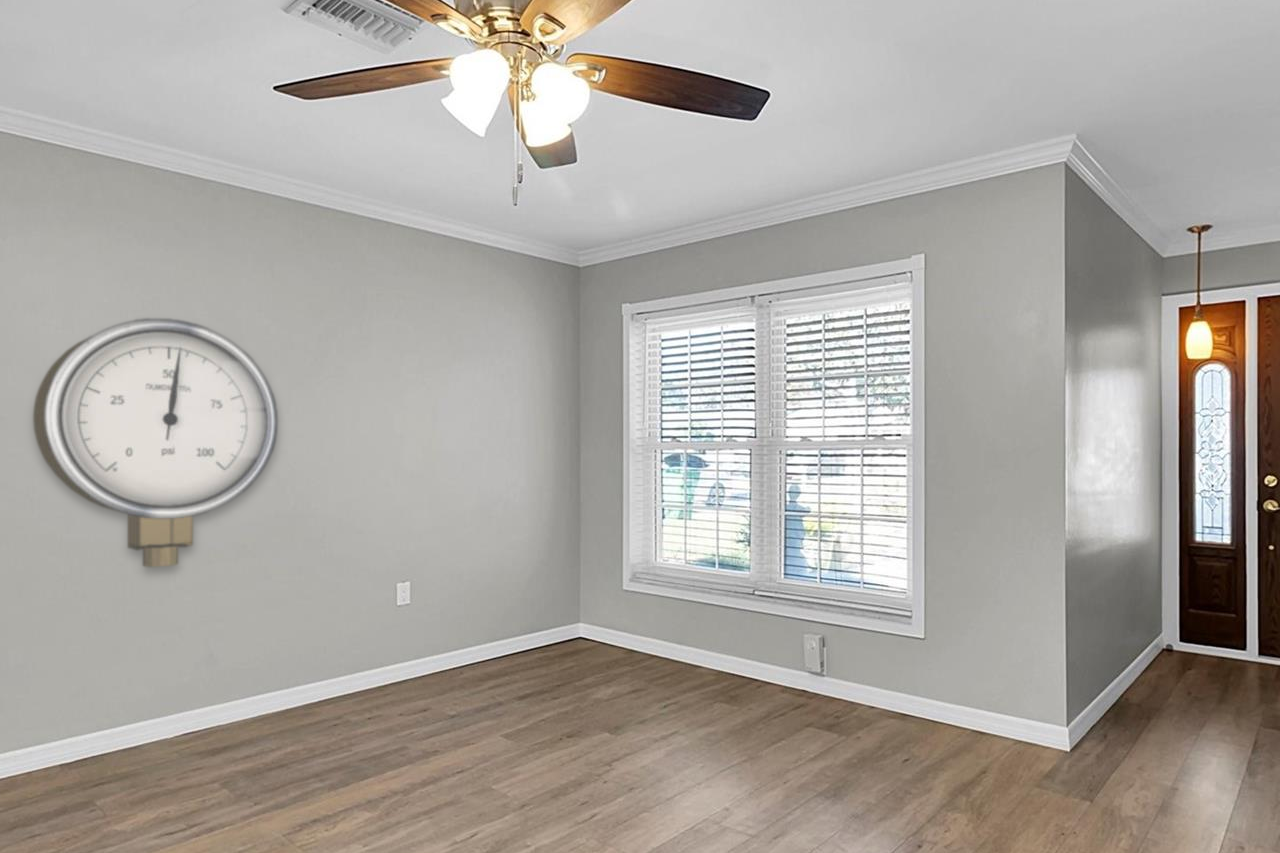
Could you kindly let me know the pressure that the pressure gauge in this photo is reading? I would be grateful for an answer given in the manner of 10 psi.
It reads 52.5 psi
